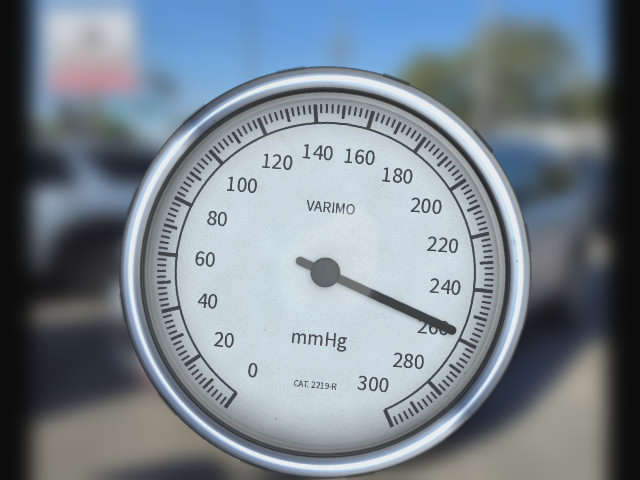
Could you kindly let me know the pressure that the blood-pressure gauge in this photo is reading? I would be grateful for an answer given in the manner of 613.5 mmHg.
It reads 258 mmHg
